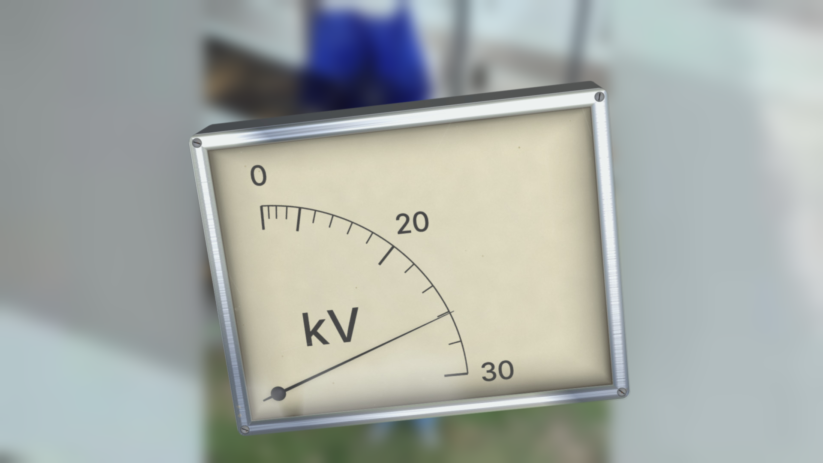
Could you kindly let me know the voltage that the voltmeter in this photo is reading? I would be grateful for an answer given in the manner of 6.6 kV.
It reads 26 kV
